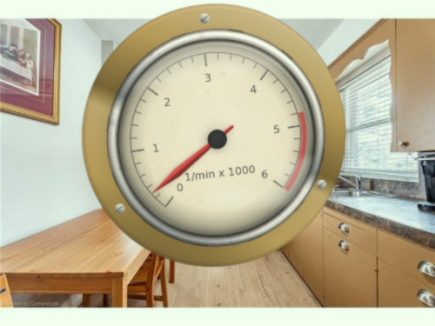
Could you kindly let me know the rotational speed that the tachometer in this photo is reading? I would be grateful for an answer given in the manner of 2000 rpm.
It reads 300 rpm
